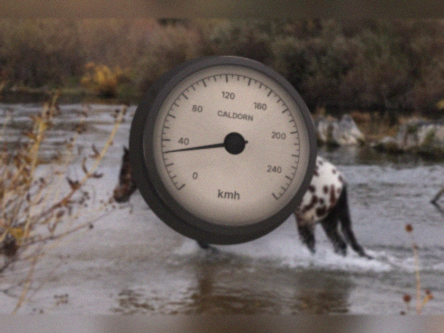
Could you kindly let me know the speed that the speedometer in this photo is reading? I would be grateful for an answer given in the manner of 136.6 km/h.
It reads 30 km/h
